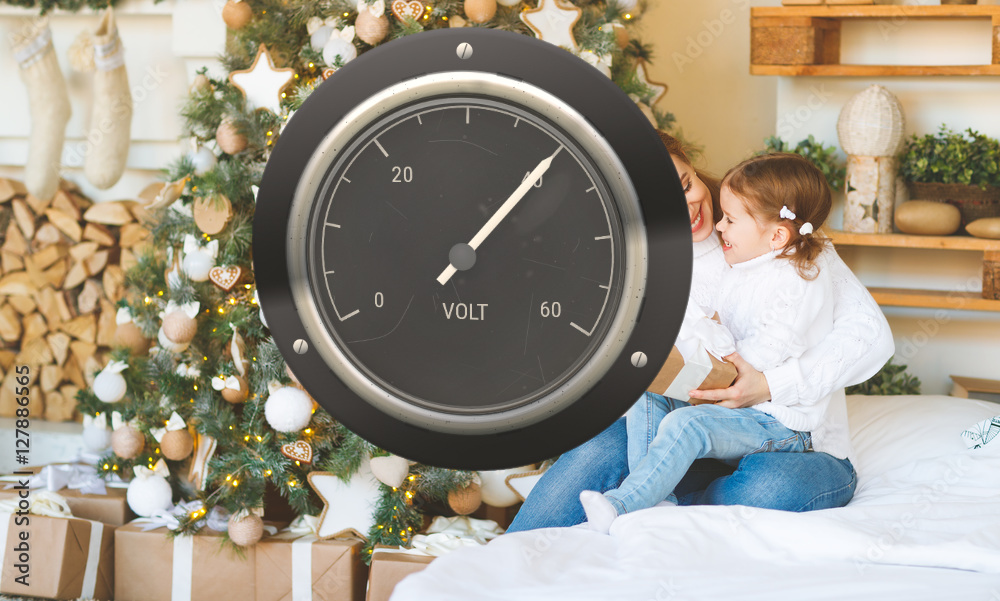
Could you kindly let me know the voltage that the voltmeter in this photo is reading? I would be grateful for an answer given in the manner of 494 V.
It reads 40 V
